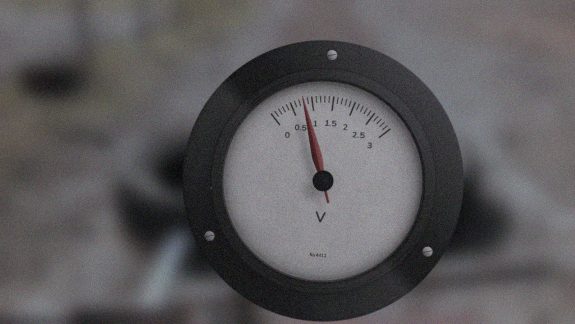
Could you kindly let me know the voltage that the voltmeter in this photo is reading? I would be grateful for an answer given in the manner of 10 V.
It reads 0.8 V
